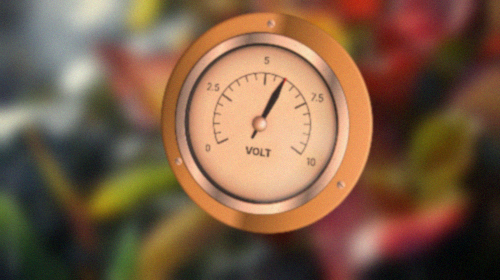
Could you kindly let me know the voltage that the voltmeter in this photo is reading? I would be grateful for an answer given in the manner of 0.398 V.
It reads 6 V
